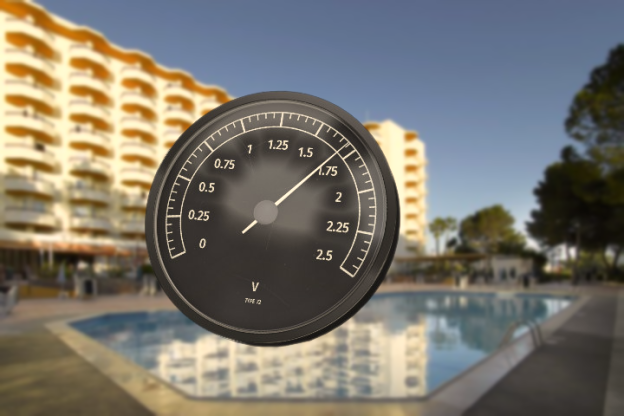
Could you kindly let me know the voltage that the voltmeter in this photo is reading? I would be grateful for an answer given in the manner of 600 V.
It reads 1.7 V
